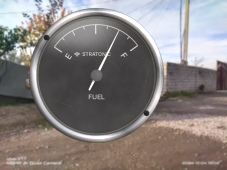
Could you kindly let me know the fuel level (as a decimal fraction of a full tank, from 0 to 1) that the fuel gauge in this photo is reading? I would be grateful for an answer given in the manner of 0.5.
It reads 0.75
